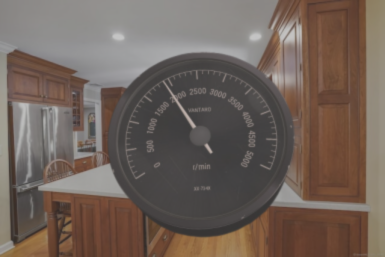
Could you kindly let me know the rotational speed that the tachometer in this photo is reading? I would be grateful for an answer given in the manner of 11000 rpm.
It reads 1900 rpm
